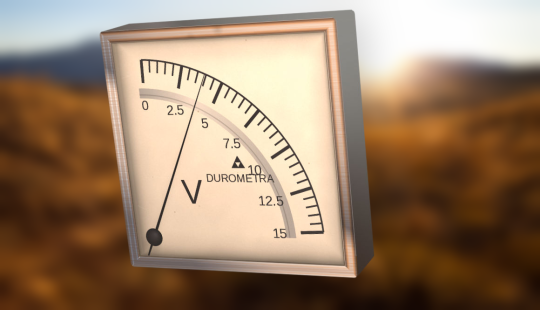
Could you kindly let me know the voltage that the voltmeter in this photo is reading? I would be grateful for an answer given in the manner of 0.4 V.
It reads 4 V
